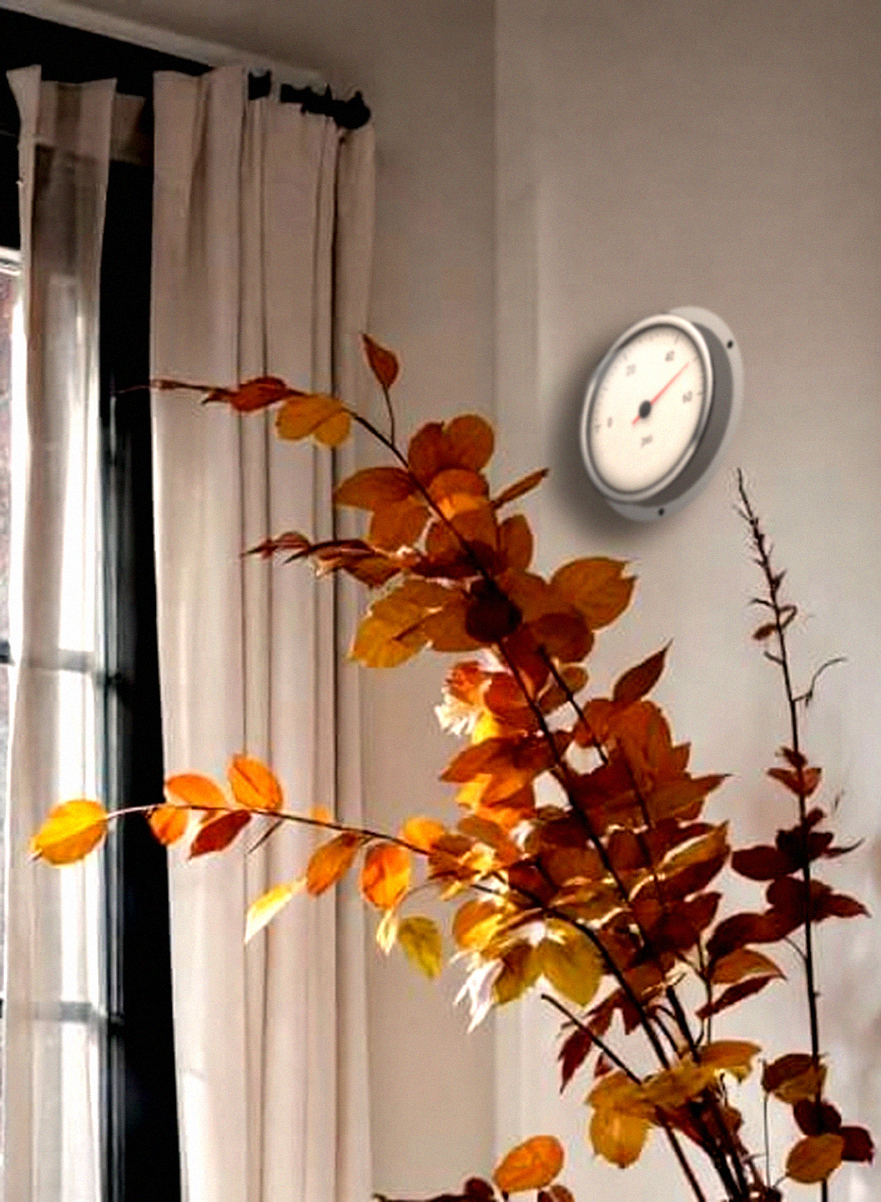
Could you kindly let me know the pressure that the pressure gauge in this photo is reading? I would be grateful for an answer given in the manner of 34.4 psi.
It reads 50 psi
